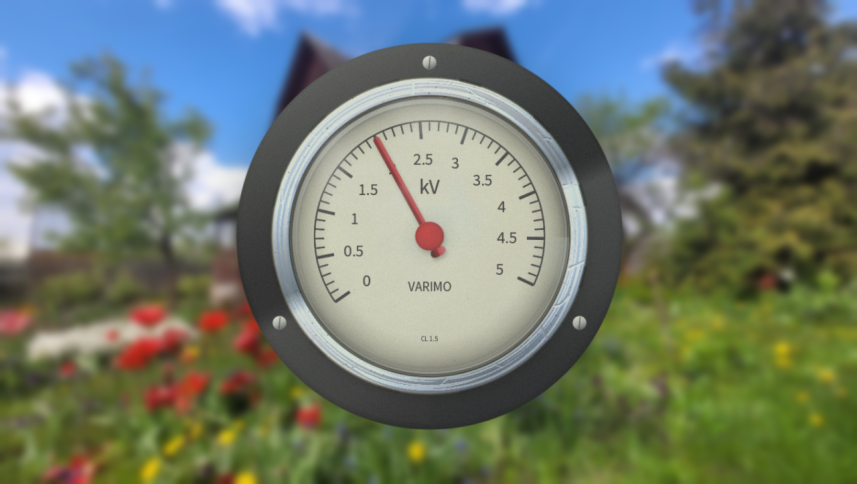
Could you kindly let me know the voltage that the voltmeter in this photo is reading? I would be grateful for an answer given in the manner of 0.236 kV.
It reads 2 kV
